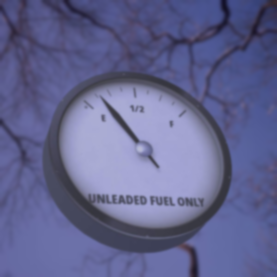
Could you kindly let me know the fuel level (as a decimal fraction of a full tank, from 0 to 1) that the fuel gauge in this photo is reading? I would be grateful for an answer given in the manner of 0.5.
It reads 0.125
